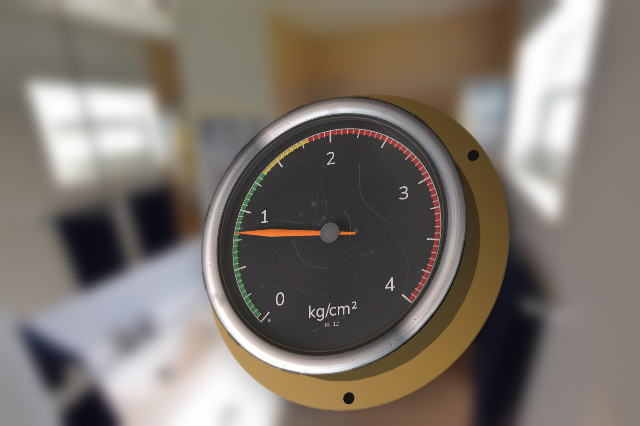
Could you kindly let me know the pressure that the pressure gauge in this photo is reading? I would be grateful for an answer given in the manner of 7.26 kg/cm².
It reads 0.8 kg/cm²
